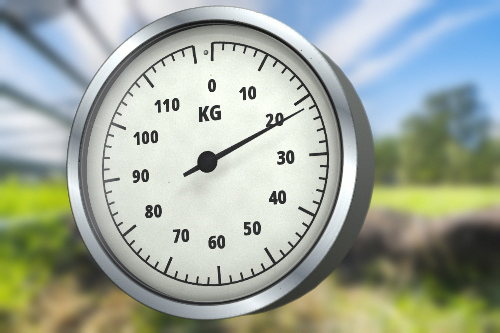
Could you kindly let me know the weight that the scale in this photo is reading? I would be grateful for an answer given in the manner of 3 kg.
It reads 22 kg
